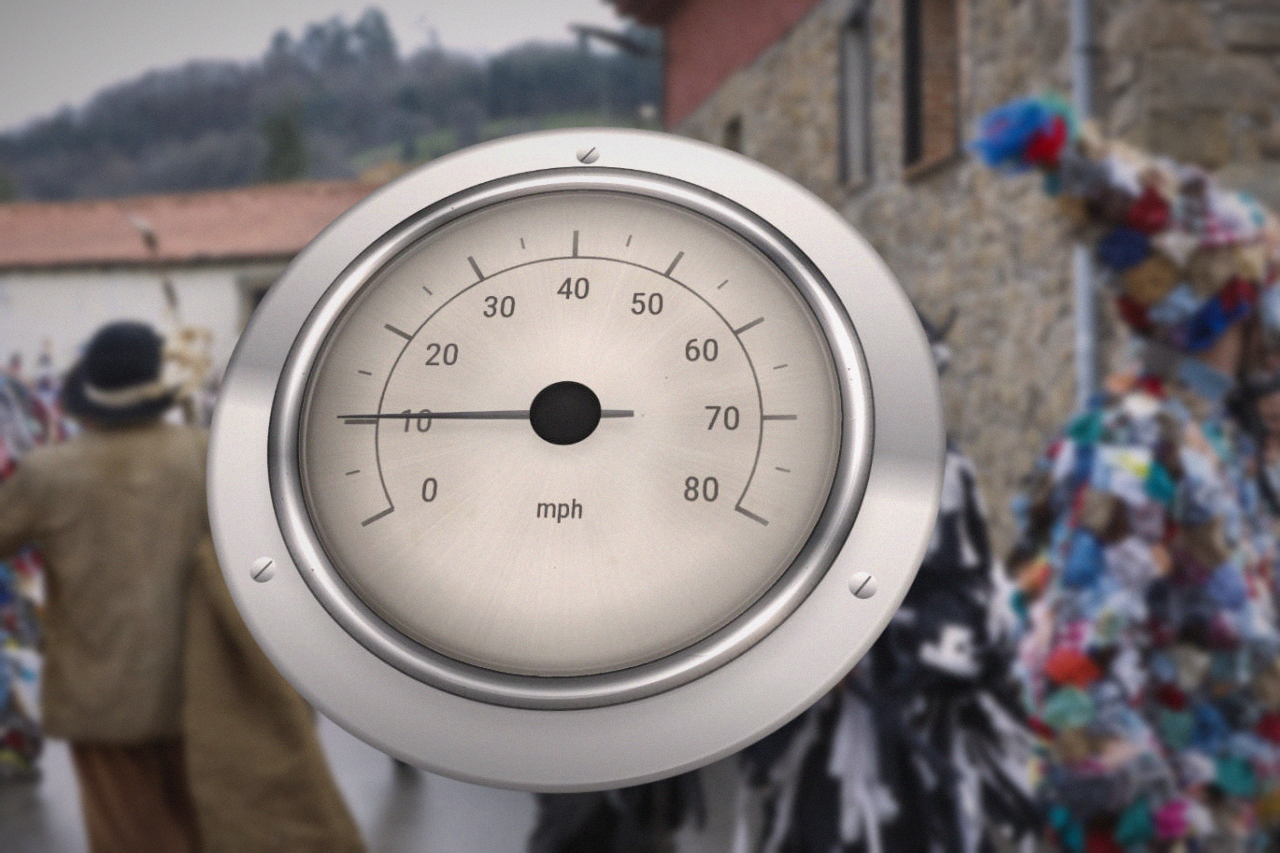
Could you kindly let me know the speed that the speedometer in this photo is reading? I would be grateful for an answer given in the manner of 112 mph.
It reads 10 mph
